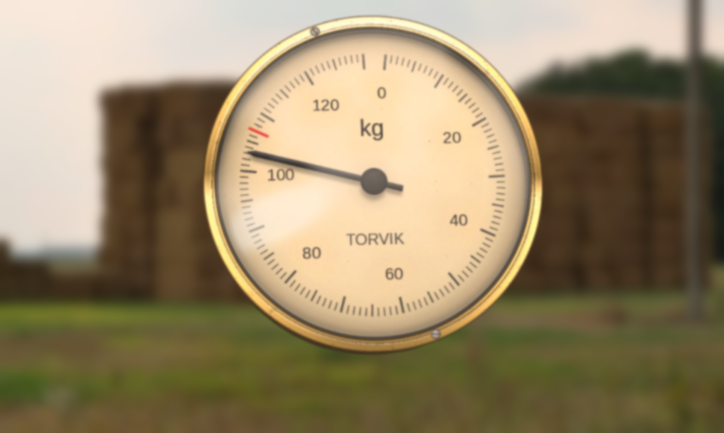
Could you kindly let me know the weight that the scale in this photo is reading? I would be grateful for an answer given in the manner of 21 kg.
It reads 103 kg
